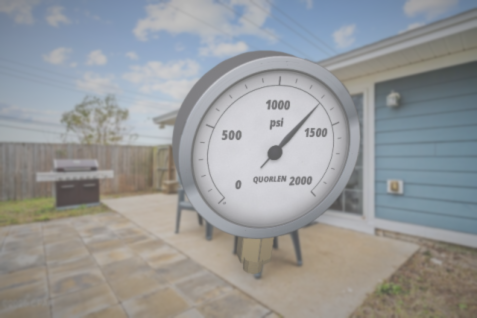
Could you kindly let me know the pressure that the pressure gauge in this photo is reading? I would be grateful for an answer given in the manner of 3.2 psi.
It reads 1300 psi
